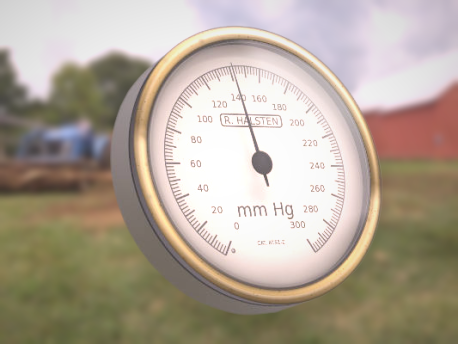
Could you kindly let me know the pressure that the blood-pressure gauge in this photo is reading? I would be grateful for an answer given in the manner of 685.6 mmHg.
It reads 140 mmHg
